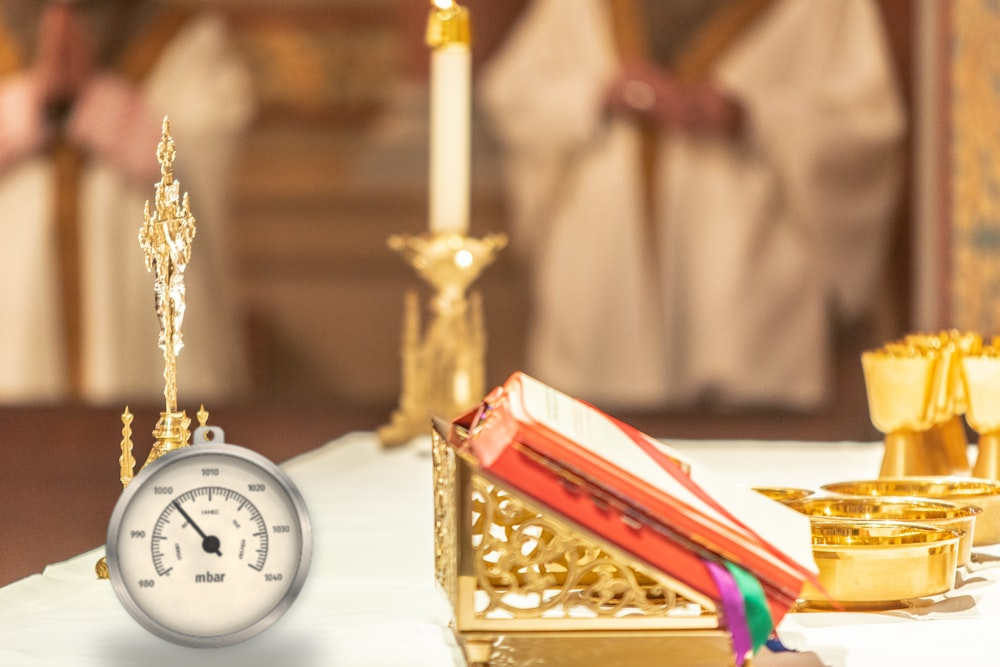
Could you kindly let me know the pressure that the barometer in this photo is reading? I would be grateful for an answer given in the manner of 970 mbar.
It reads 1000 mbar
